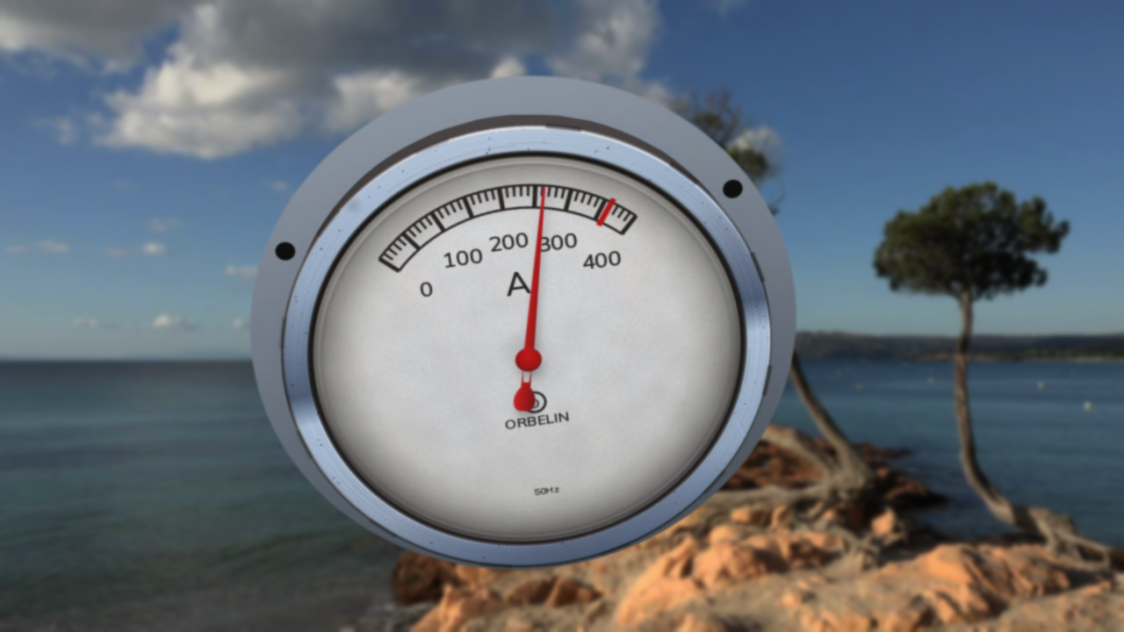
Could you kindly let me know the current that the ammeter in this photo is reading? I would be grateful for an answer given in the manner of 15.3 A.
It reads 260 A
